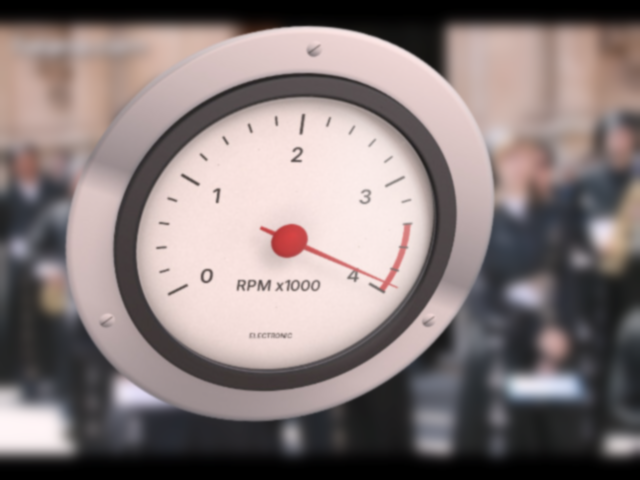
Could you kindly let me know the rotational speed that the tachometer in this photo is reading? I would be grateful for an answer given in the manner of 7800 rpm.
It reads 3900 rpm
